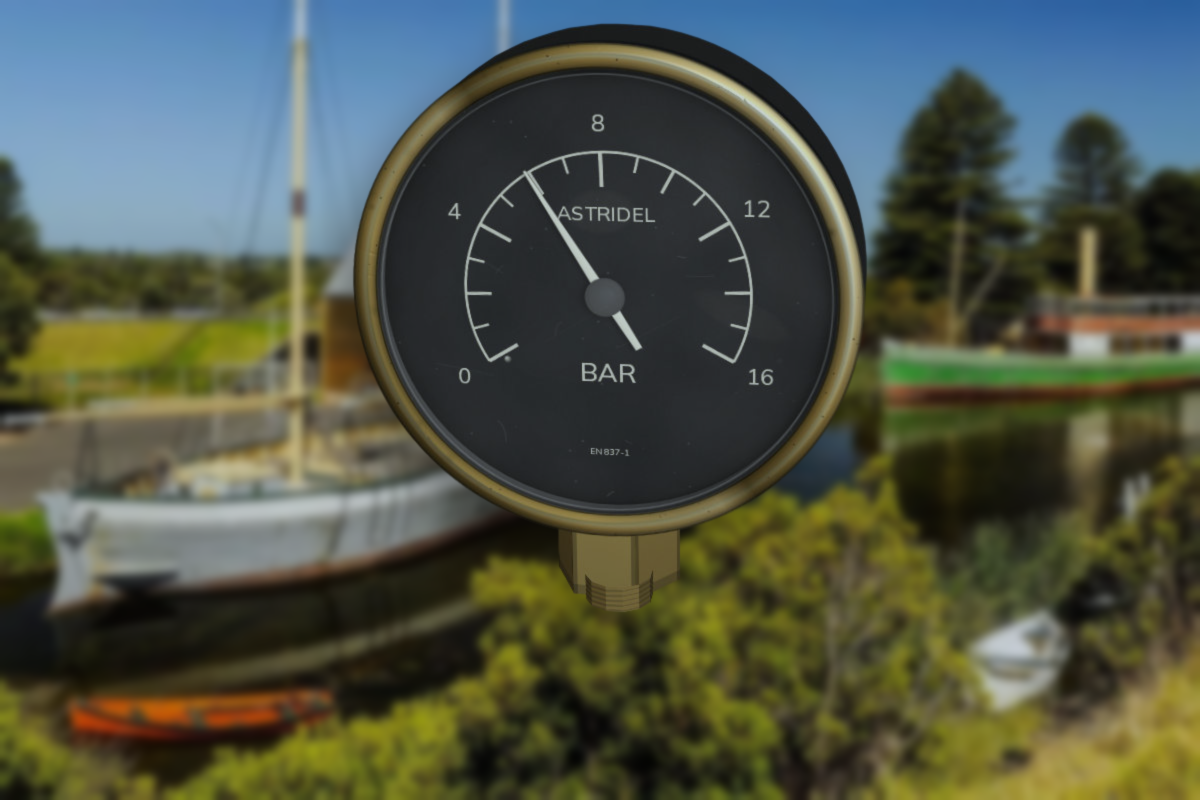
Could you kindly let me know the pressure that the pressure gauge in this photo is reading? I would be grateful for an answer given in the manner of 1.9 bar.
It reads 6 bar
